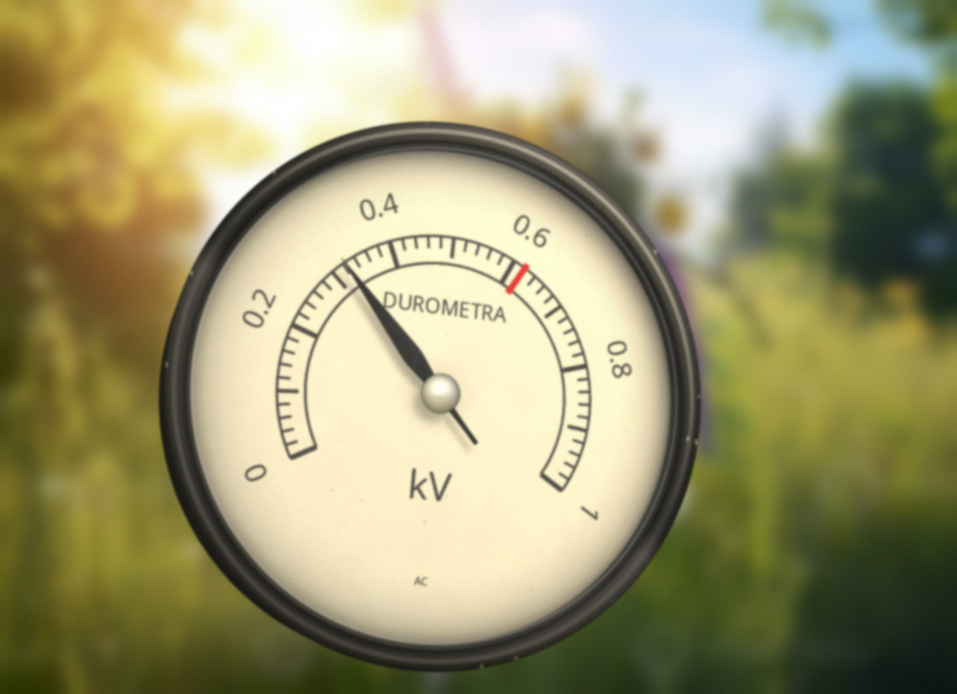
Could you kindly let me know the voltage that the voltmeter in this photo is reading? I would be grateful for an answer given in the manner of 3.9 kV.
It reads 0.32 kV
